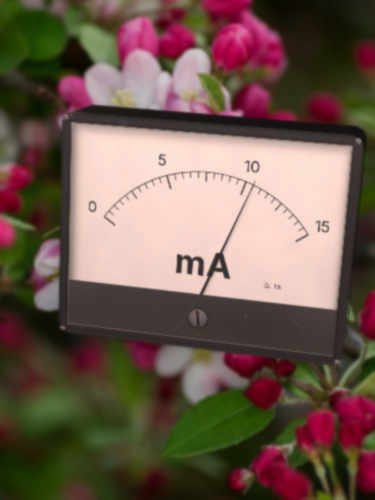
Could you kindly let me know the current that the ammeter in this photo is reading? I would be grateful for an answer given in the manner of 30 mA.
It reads 10.5 mA
